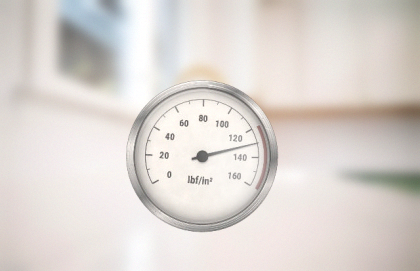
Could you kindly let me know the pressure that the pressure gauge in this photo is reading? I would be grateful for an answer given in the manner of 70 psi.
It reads 130 psi
